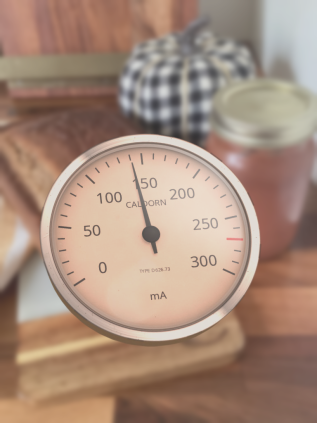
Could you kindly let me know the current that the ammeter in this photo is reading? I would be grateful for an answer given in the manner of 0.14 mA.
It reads 140 mA
